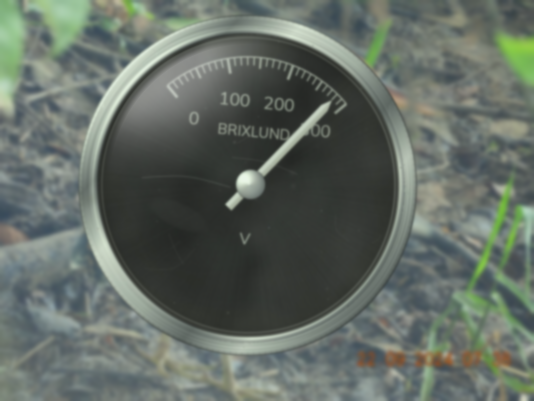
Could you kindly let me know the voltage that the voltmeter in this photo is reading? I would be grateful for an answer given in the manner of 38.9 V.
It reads 280 V
